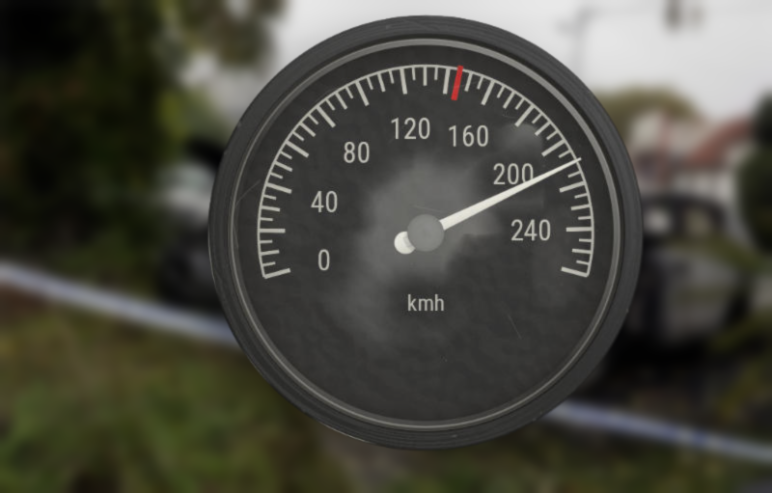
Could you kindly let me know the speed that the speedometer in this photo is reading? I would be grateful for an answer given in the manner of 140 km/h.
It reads 210 km/h
